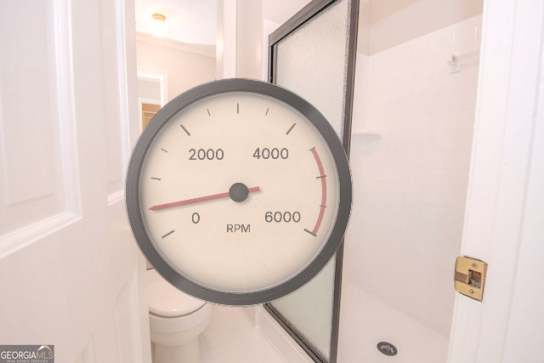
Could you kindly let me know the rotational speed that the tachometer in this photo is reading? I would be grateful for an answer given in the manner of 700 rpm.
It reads 500 rpm
